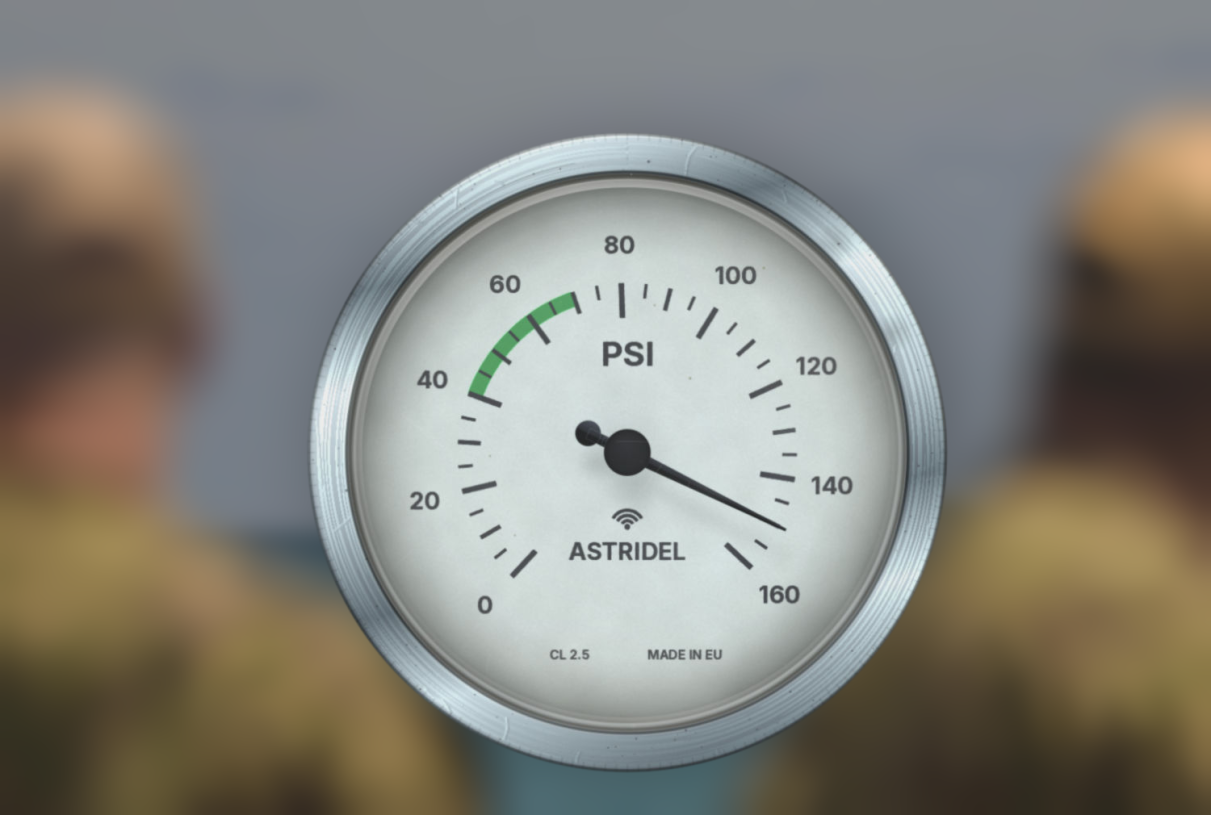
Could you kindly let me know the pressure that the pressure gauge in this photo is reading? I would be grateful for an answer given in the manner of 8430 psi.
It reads 150 psi
